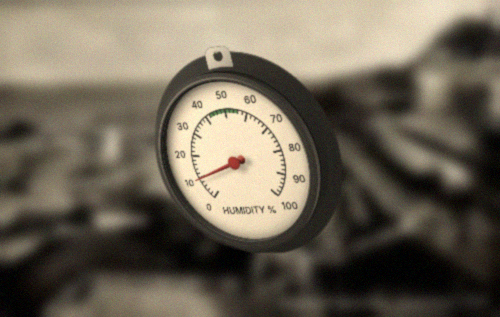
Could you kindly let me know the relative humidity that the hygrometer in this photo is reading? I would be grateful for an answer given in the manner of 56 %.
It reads 10 %
